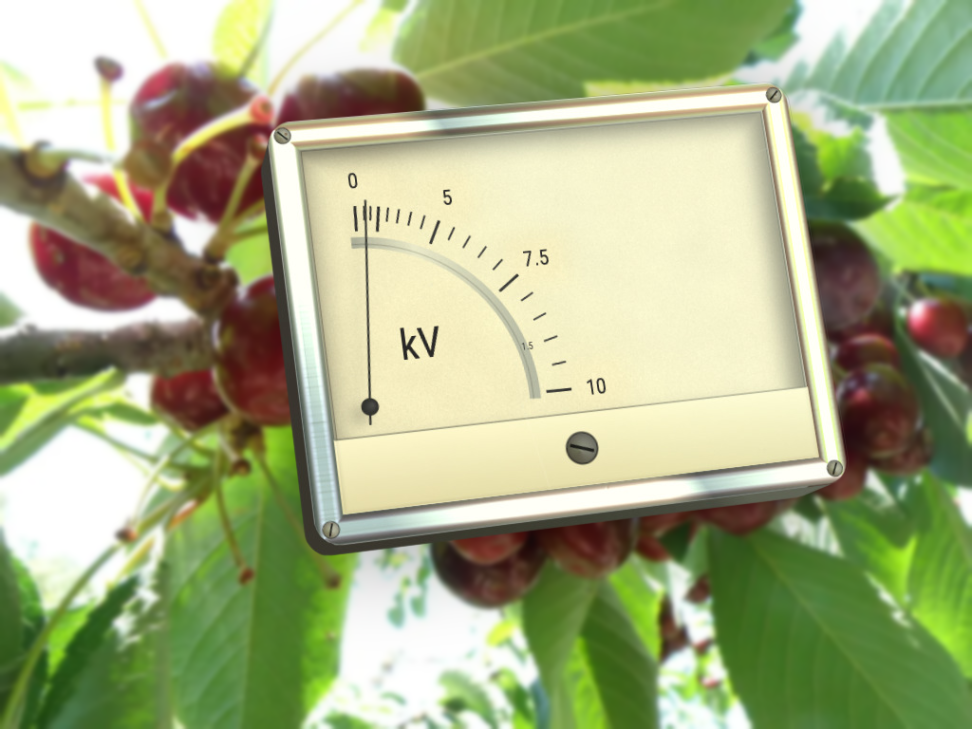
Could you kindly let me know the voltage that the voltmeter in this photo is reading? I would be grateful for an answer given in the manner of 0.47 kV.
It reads 1.5 kV
